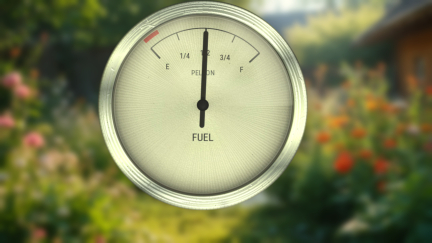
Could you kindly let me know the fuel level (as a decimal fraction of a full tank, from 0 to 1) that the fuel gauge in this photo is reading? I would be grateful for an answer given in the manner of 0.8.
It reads 0.5
